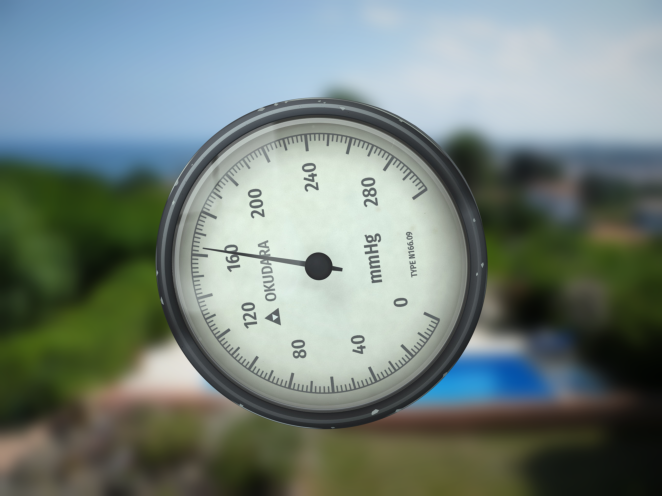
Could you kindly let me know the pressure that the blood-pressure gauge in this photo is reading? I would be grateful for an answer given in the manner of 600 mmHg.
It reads 164 mmHg
